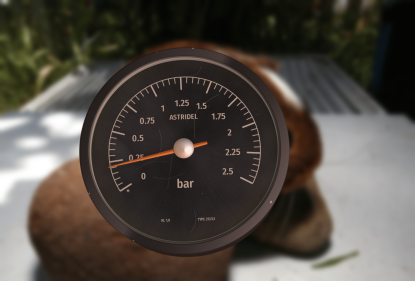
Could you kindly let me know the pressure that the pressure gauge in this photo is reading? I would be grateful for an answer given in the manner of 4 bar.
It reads 0.2 bar
